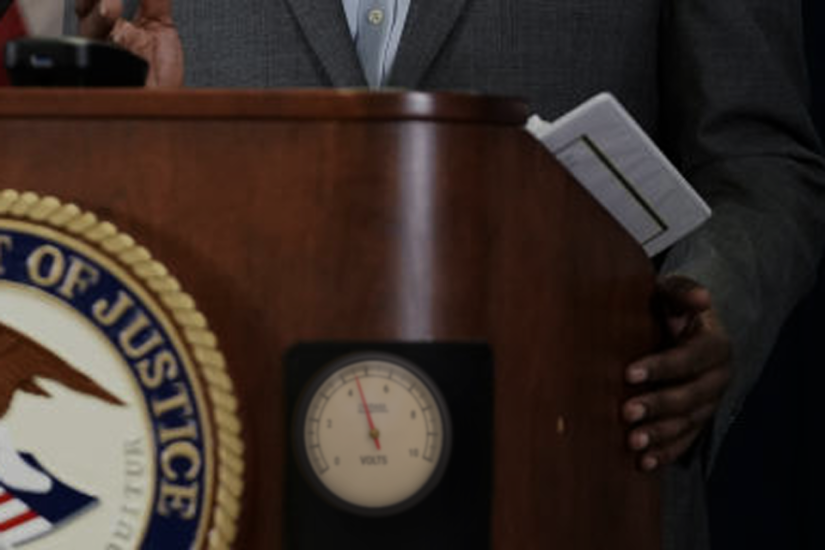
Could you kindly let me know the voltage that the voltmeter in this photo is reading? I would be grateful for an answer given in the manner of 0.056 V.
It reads 4.5 V
